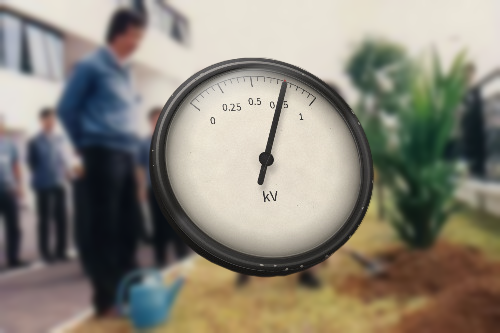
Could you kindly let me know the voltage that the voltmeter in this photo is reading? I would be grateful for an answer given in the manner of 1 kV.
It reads 0.75 kV
